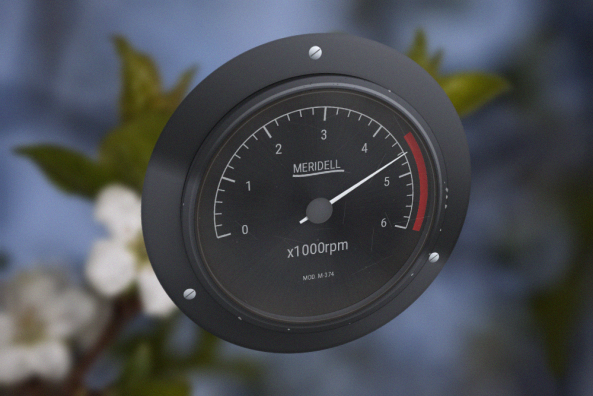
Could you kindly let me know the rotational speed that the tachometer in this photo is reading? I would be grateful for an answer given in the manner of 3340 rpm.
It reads 4600 rpm
